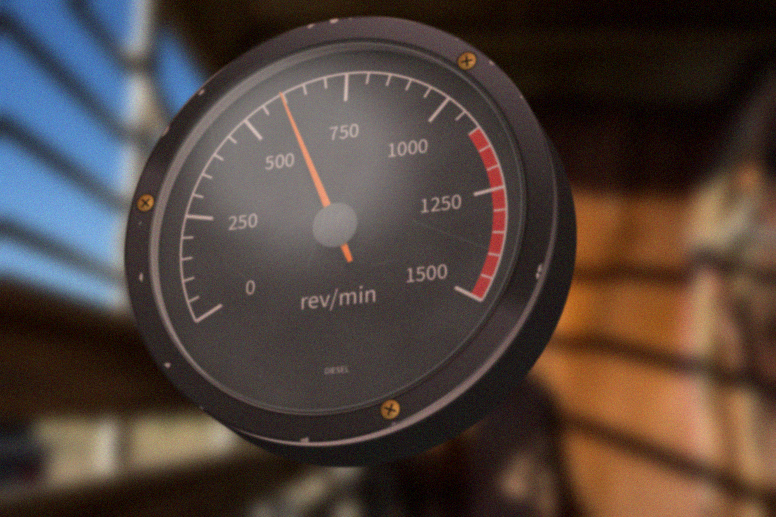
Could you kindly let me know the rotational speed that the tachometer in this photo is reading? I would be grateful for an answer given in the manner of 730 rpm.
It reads 600 rpm
